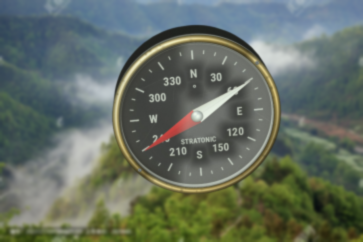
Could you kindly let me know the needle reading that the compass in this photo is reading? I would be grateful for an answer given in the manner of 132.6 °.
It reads 240 °
